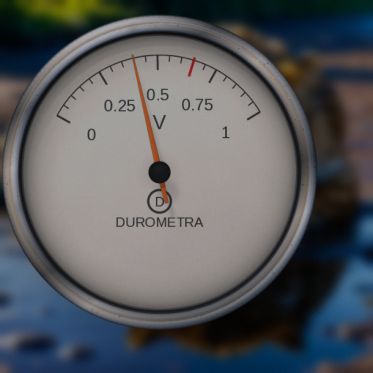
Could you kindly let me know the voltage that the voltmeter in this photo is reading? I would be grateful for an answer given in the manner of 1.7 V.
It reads 0.4 V
